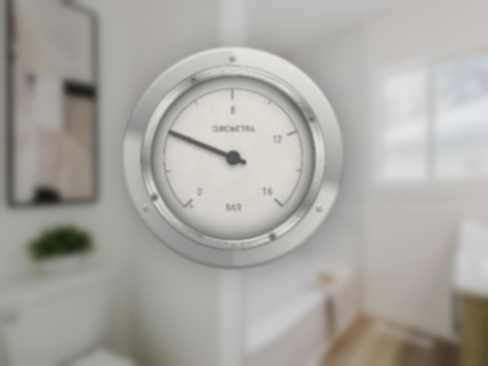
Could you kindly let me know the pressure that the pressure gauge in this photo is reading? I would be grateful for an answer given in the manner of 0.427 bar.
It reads 4 bar
